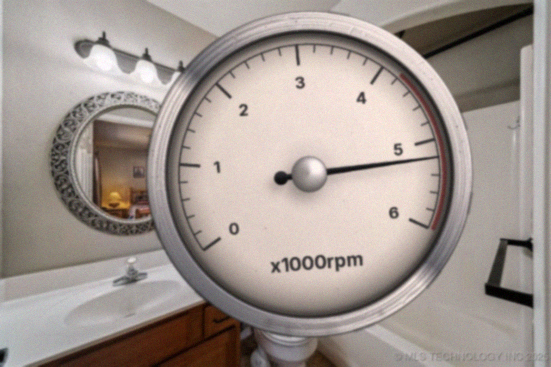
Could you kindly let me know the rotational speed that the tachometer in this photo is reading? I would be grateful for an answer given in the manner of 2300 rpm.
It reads 5200 rpm
